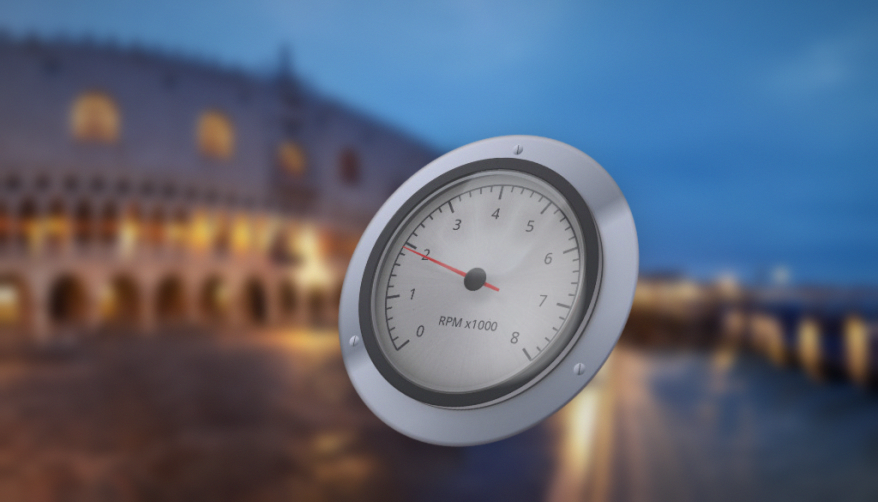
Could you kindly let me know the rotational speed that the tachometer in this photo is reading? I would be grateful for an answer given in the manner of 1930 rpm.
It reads 1900 rpm
